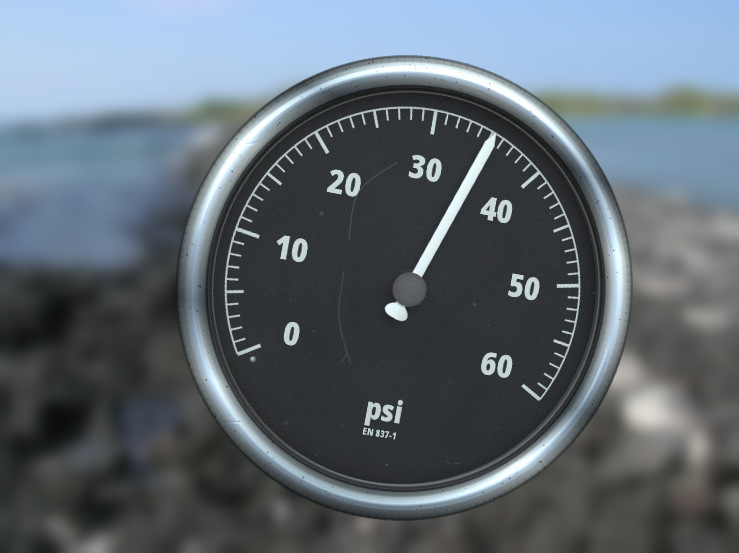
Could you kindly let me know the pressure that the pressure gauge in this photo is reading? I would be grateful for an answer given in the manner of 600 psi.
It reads 35 psi
